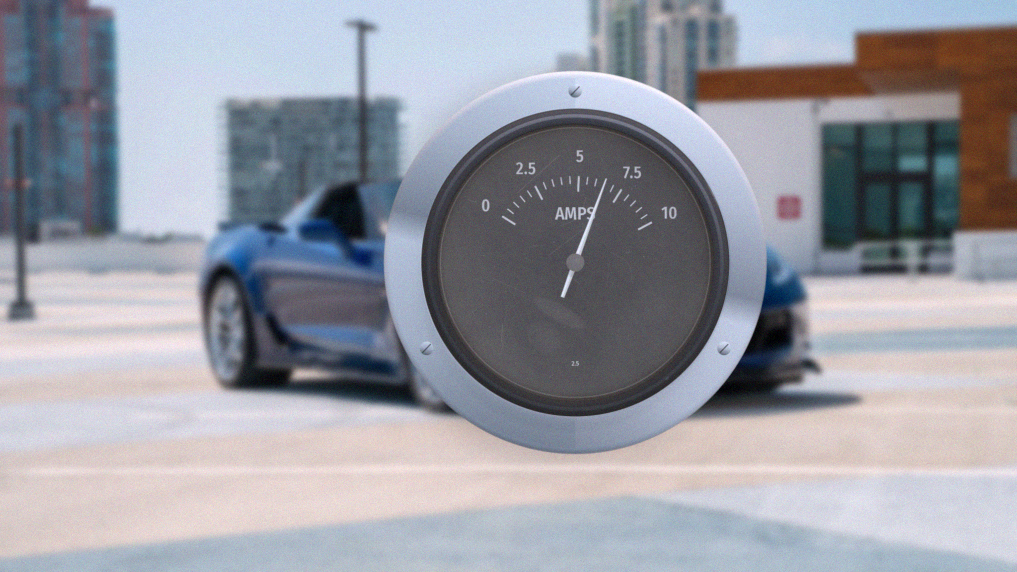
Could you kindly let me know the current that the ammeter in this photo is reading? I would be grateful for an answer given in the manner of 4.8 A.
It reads 6.5 A
